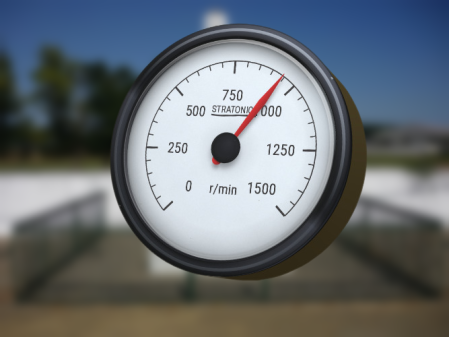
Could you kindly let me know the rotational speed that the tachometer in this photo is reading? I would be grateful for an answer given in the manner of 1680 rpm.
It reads 950 rpm
